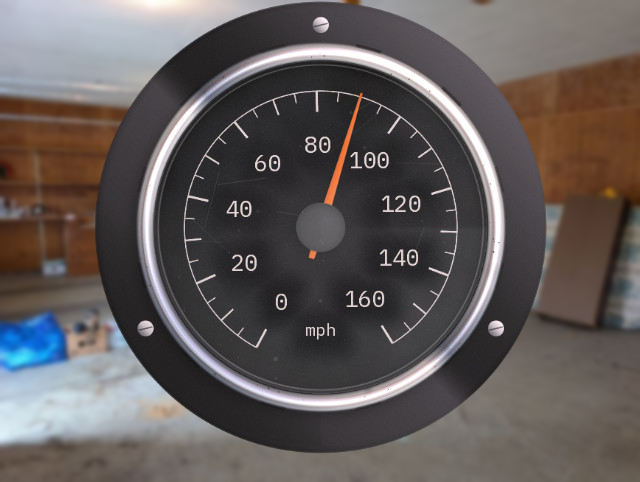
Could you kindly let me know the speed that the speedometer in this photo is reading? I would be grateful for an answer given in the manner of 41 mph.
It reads 90 mph
